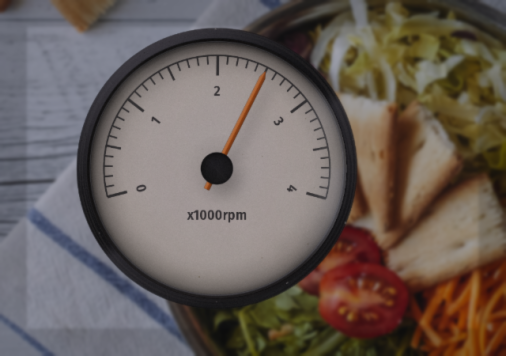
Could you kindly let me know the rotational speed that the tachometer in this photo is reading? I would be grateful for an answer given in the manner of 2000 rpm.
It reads 2500 rpm
